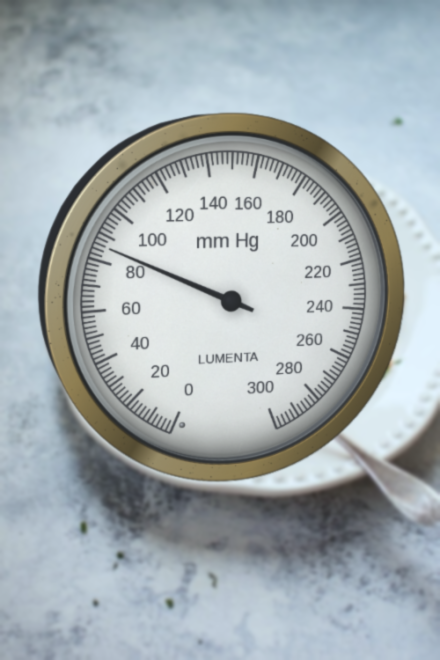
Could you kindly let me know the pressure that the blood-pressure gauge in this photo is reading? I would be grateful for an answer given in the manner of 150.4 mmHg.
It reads 86 mmHg
